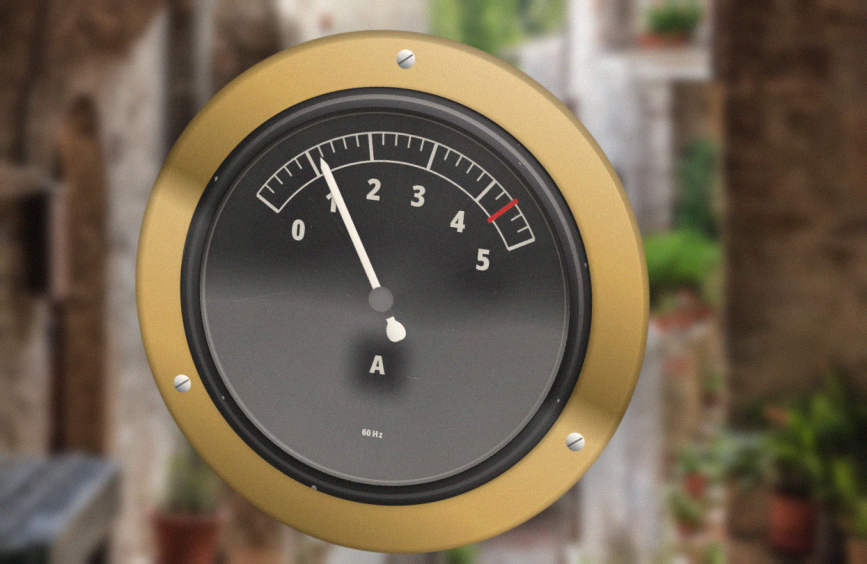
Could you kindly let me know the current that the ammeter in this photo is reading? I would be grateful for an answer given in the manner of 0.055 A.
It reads 1.2 A
